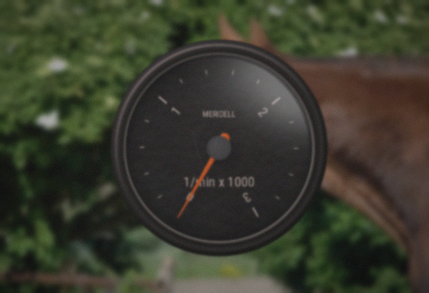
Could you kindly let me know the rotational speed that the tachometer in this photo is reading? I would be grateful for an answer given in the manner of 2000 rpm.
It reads 0 rpm
